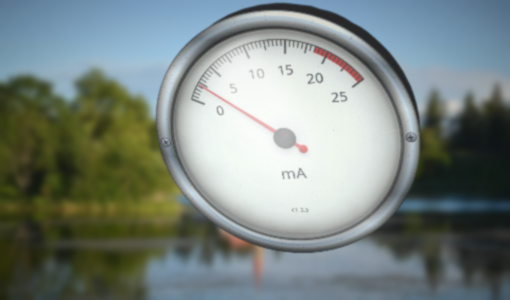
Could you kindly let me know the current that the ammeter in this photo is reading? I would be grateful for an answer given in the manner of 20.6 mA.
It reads 2.5 mA
